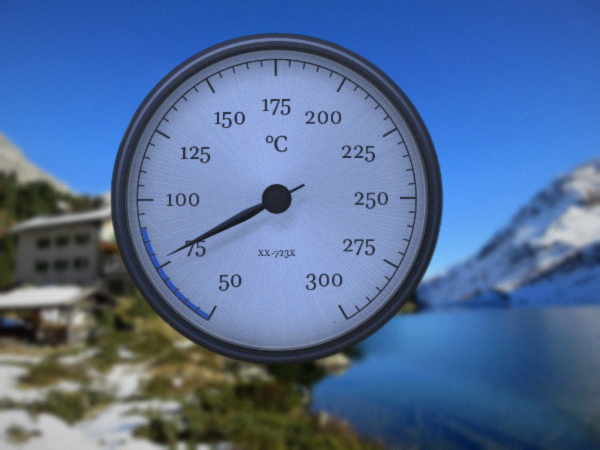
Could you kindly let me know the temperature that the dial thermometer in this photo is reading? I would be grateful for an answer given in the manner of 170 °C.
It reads 77.5 °C
